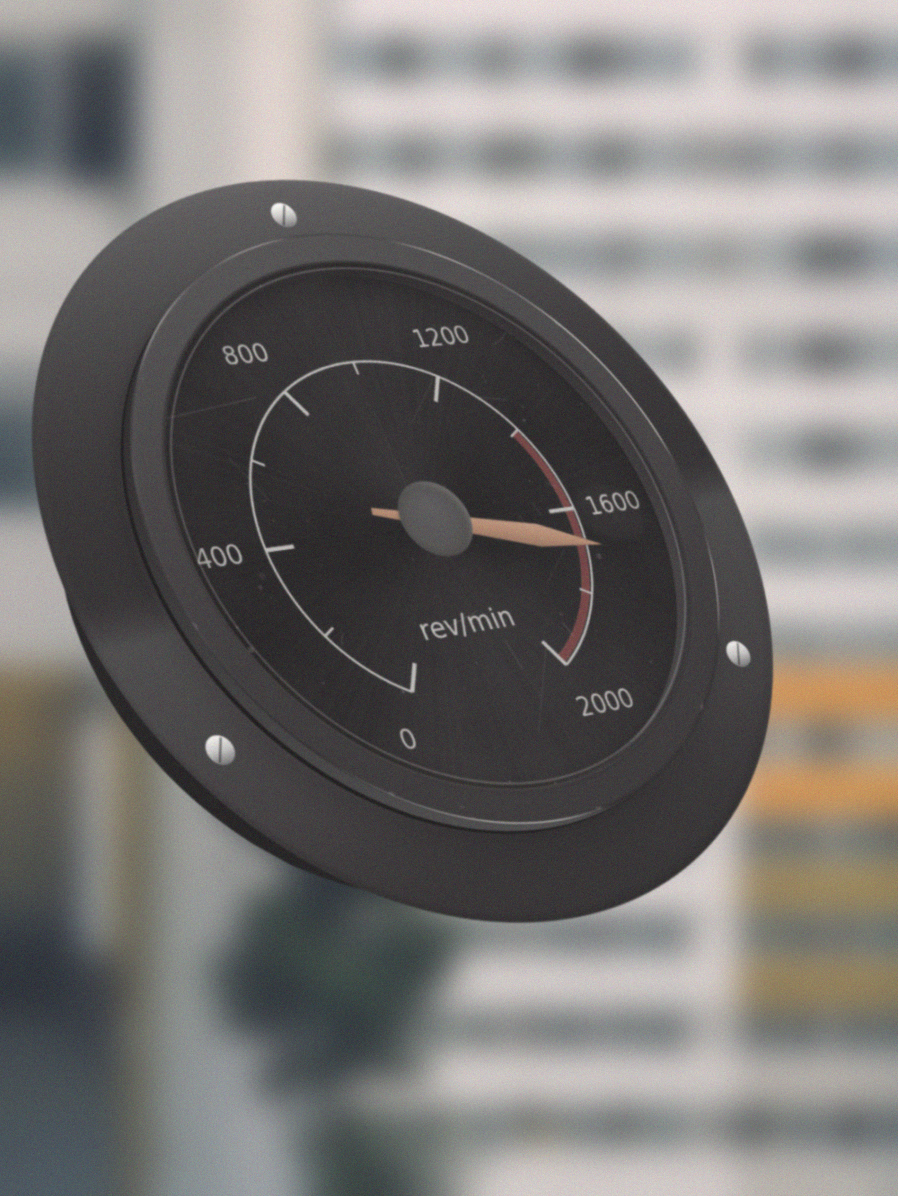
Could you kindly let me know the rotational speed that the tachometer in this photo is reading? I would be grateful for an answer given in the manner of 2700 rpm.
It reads 1700 rpm
